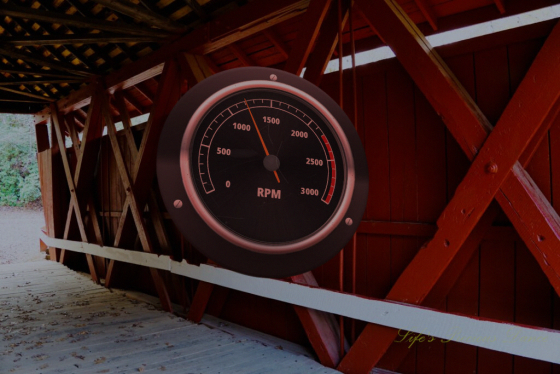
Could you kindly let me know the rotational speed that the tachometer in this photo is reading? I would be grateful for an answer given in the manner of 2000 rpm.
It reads 1200 rpm
